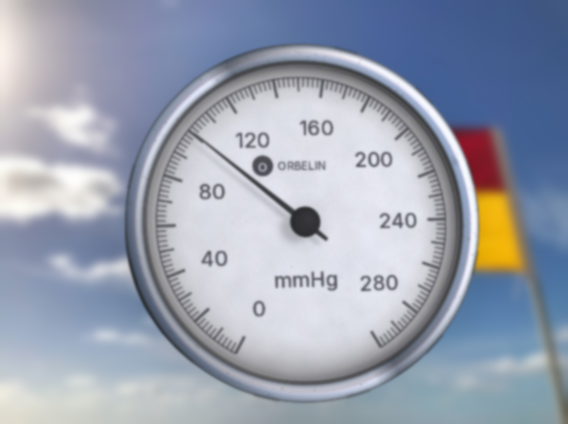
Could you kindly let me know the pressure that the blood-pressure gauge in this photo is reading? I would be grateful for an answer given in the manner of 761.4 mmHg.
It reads 100 mmHg
